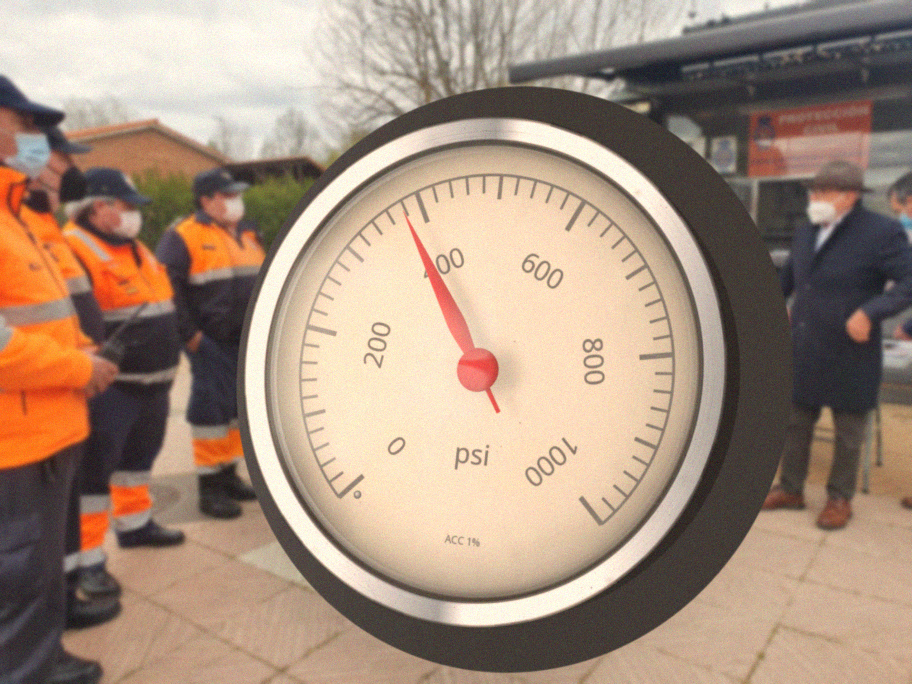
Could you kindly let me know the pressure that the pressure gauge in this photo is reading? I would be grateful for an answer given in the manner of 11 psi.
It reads 380 psi
